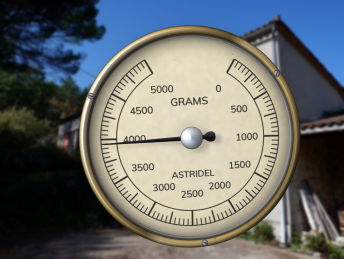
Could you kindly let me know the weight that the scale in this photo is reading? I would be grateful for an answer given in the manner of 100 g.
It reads 3950 g
